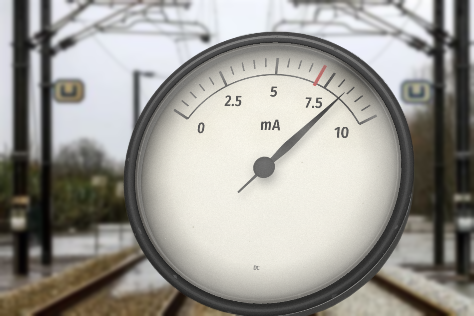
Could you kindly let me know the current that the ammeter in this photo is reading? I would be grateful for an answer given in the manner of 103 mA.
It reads 8.5 mA
